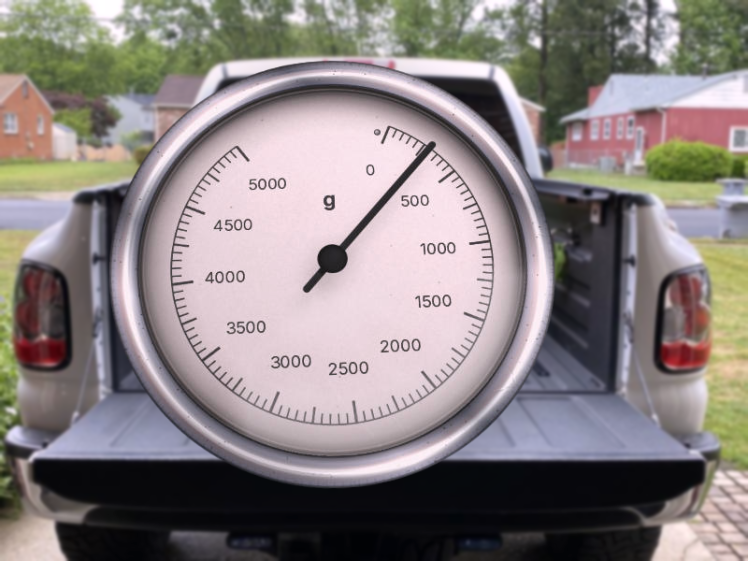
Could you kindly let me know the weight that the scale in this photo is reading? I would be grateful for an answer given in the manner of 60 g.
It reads 300 g
